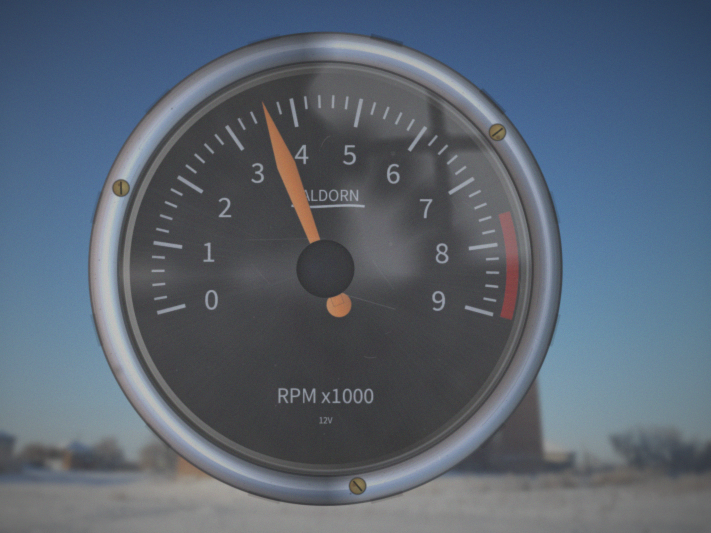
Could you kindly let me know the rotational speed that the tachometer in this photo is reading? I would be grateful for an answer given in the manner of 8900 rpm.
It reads 3600 rpm
